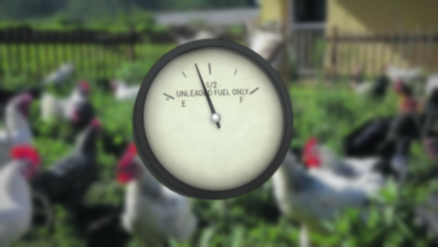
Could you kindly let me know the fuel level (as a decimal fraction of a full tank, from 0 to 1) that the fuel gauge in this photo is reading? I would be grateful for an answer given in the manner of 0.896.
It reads 0.375
